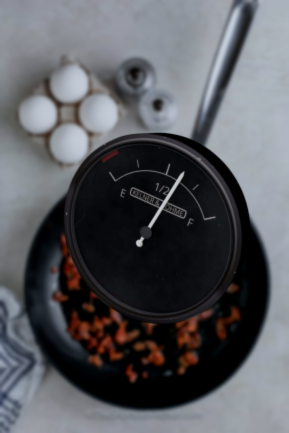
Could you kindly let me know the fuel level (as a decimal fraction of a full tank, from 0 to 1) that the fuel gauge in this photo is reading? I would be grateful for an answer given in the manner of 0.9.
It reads 0.625
